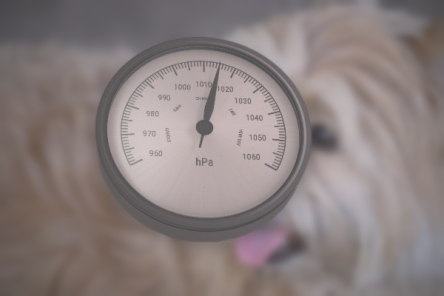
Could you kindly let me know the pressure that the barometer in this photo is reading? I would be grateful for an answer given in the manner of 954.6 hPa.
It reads 1015 hPa
